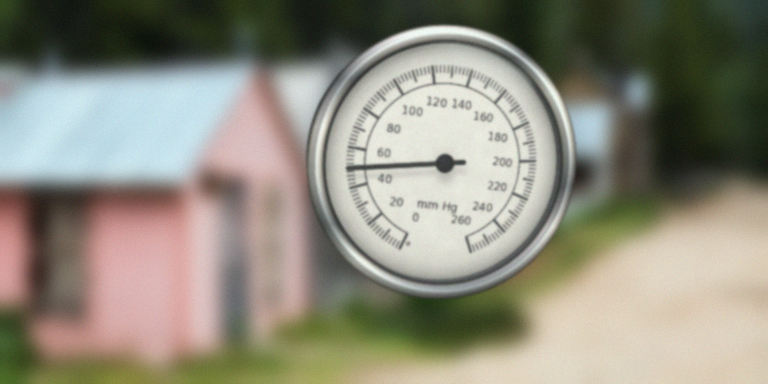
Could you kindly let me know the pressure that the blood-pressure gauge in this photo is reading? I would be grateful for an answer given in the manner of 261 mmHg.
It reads 50 mmHg
